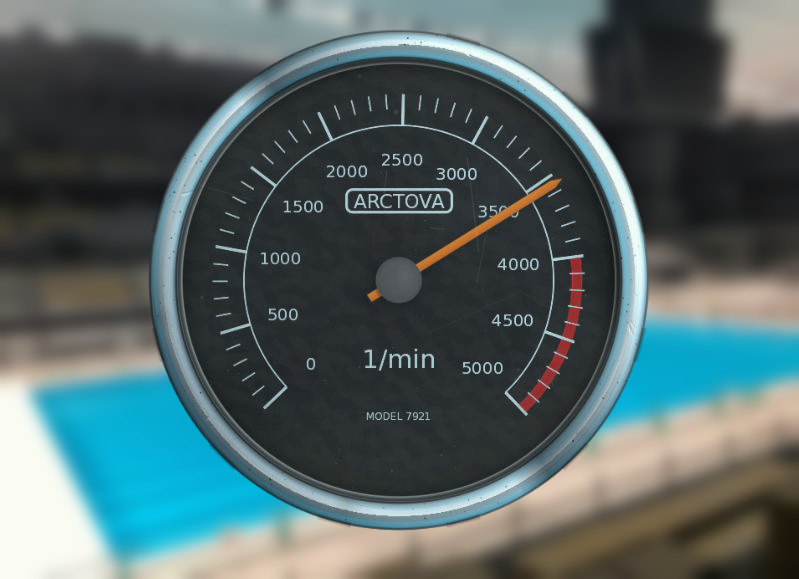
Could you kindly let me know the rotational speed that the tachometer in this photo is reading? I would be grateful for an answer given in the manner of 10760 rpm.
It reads 3550 rpm
